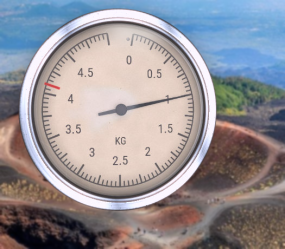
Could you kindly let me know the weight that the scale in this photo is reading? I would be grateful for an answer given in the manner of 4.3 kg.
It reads 1 kg
